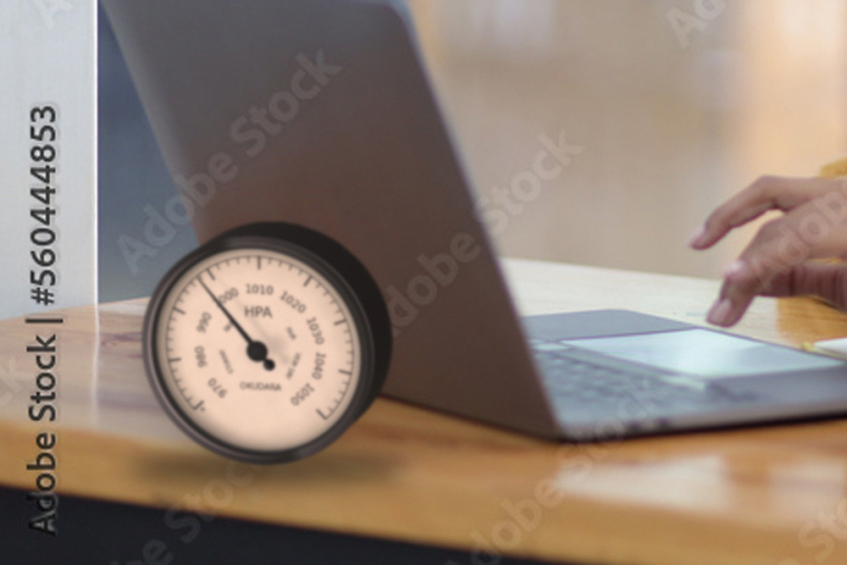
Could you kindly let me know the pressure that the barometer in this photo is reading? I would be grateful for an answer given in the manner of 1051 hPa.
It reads 998 hPa
